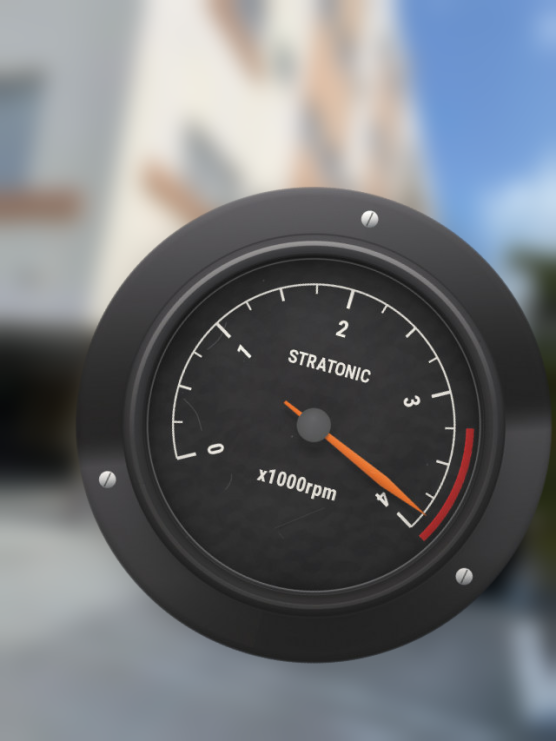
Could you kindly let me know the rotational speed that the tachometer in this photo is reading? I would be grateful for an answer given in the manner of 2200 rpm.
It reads 3875 rpm
